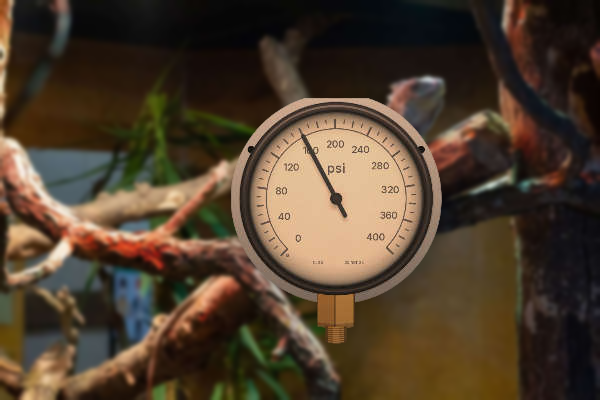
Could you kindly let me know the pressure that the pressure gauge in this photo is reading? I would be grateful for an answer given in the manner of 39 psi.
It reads 160 psi
